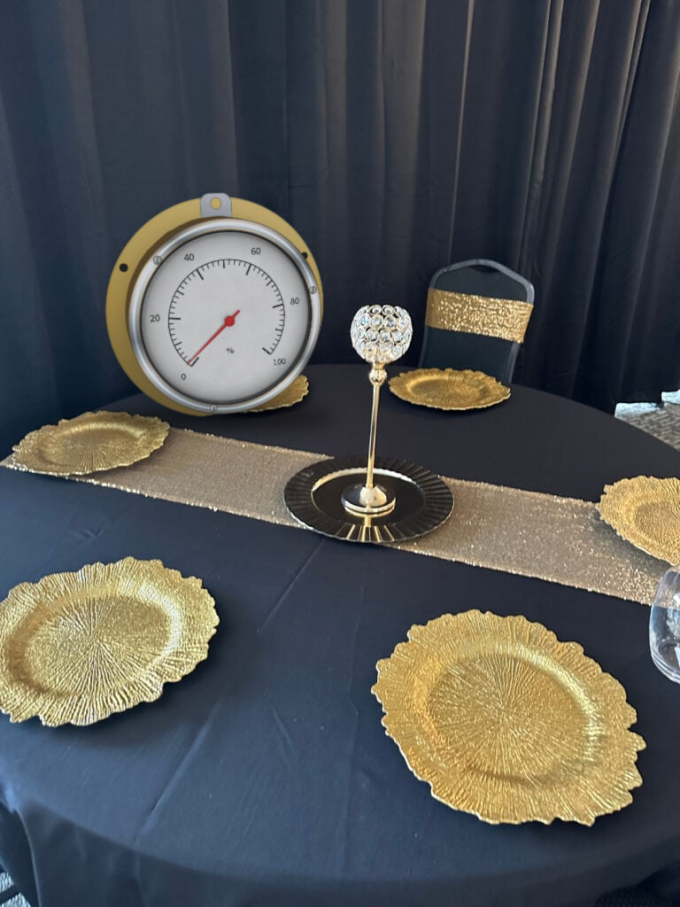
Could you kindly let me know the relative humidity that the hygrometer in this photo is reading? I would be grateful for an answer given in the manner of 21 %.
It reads 2 %
